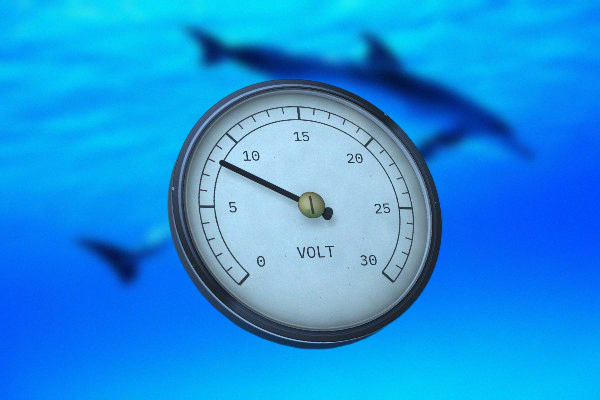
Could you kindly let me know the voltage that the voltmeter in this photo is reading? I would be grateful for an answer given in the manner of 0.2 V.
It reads 8 V
